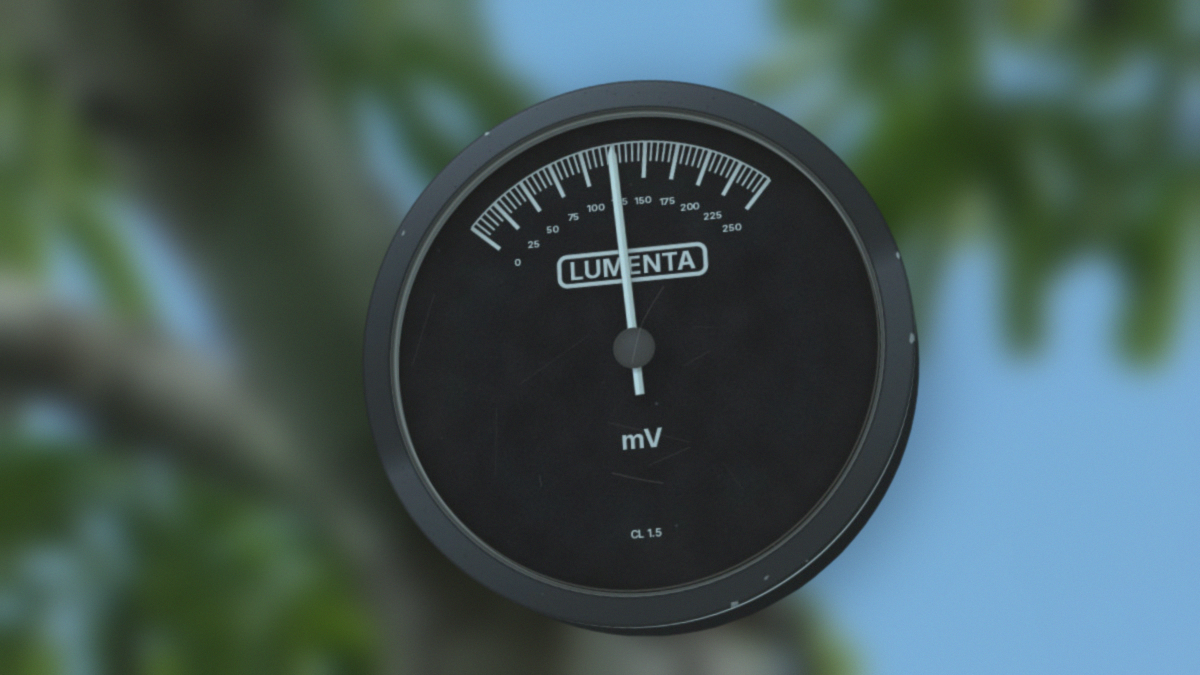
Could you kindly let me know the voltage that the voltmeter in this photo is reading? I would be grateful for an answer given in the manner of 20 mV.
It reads 125 mV
